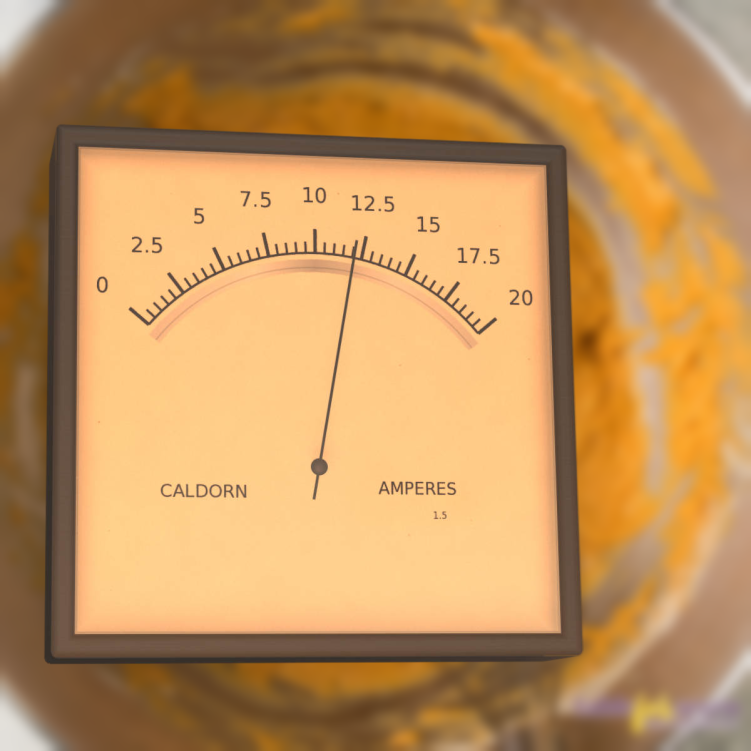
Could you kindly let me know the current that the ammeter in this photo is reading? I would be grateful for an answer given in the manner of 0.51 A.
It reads 12 A
